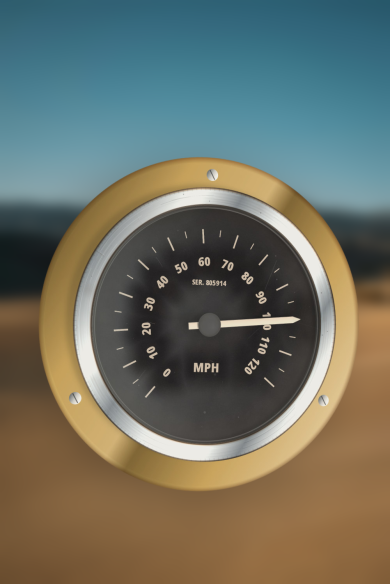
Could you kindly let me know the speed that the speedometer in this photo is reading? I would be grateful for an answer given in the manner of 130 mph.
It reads 100 mph
